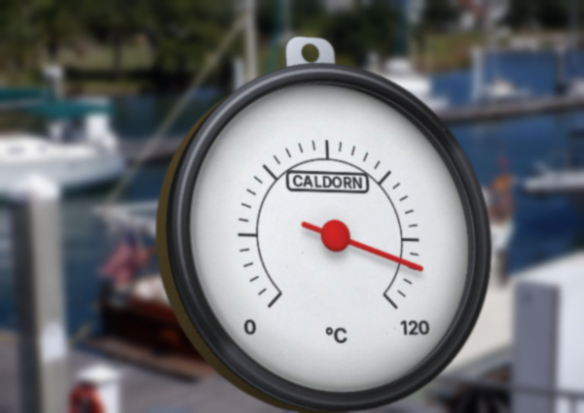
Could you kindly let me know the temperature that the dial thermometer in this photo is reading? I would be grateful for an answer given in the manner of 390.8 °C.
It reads 108 °C
